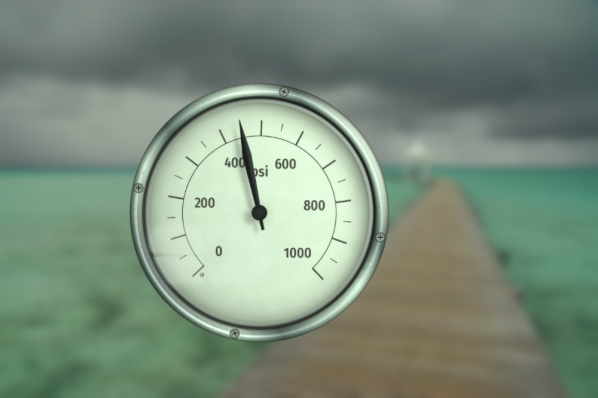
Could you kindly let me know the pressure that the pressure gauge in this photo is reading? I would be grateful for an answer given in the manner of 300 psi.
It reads 450 psi
